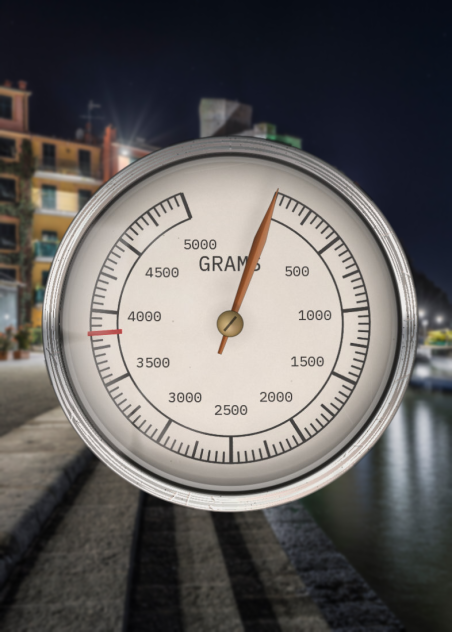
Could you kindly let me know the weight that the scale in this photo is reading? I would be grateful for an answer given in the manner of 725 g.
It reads 0 g
